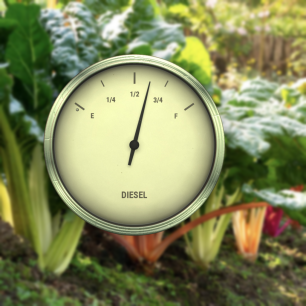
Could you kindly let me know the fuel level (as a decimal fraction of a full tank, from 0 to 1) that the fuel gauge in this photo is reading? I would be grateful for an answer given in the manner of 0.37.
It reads 0.625
